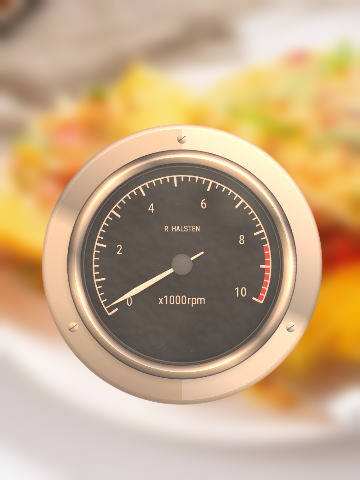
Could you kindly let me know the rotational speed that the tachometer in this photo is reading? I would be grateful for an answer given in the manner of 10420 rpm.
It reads 200 rpm
